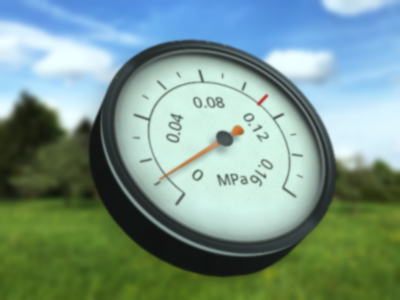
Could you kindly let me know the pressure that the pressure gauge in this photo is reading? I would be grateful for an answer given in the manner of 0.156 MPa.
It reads 0.01 MPa
